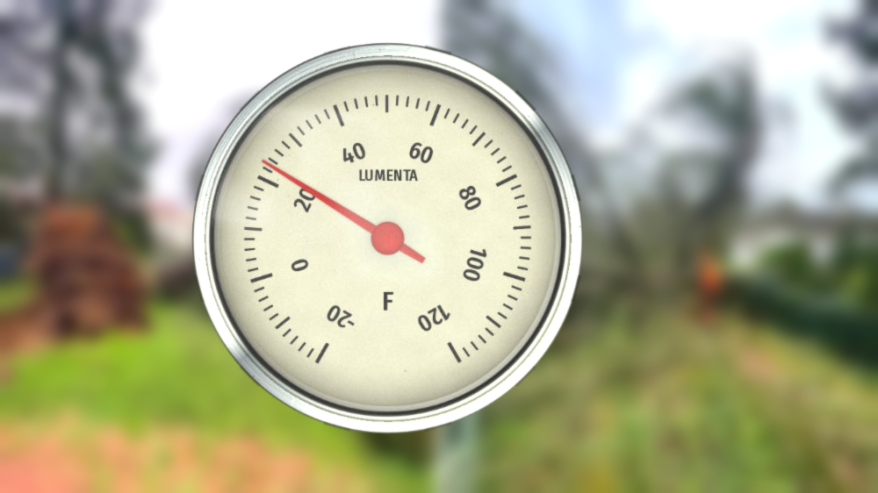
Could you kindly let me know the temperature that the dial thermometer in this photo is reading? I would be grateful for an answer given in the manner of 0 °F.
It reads 23 °F
